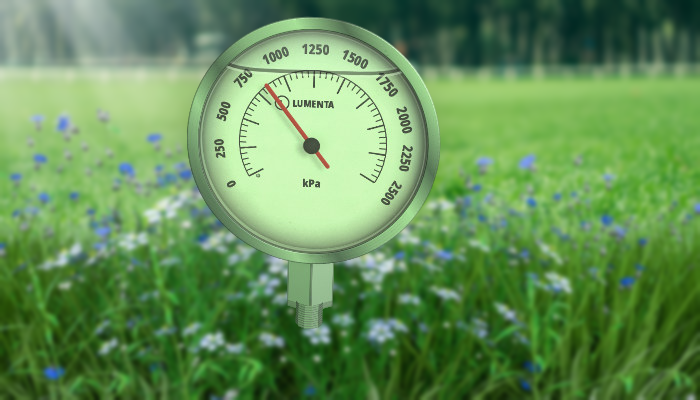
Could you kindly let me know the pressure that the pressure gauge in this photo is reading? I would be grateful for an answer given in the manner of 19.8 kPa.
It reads 850 kPa
